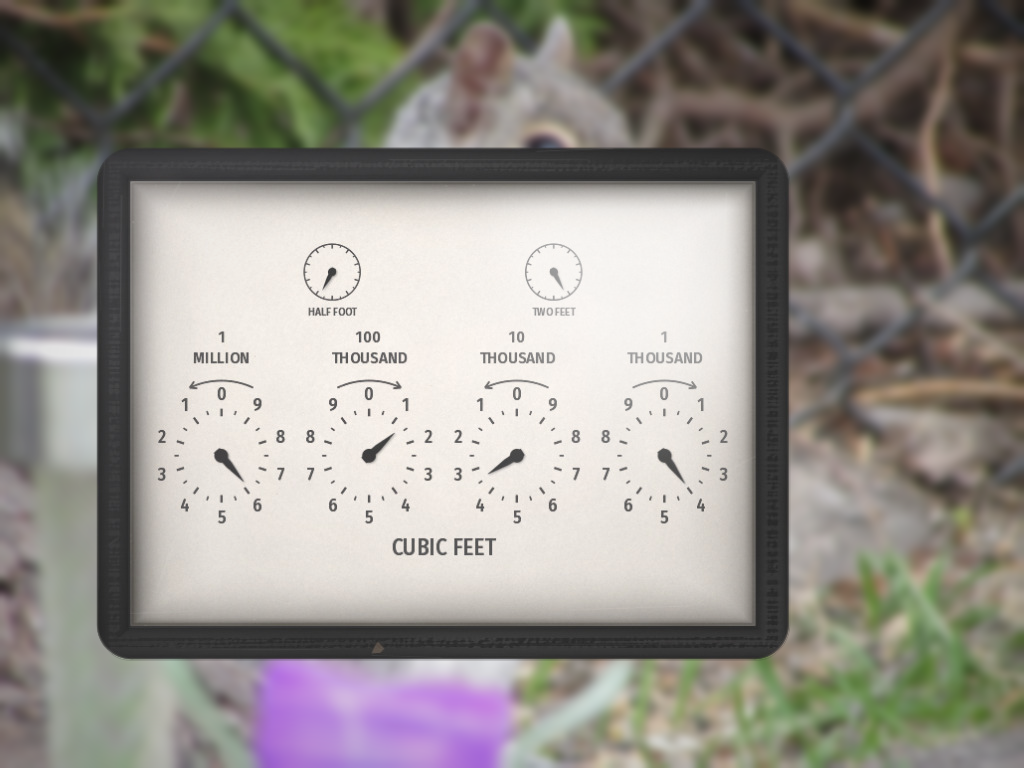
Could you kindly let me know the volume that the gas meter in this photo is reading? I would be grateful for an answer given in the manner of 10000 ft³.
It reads 613400 ft³
